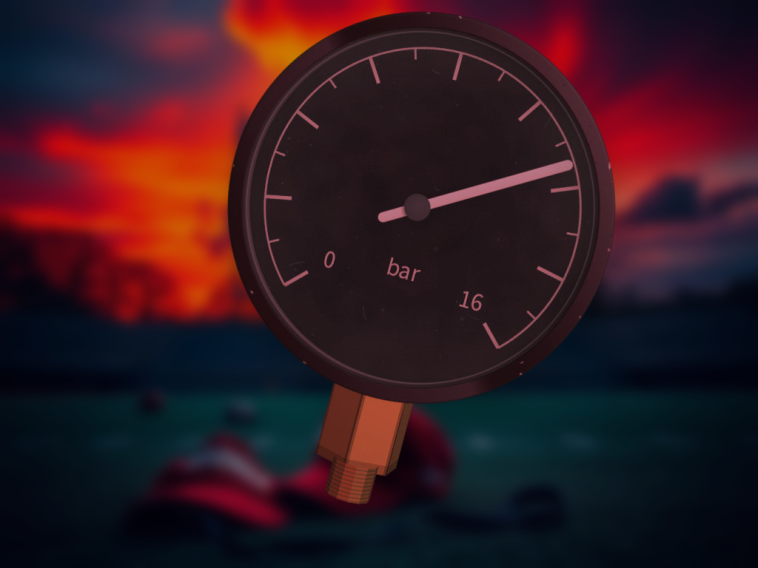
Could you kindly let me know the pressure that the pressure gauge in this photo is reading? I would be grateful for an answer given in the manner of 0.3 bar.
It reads 11.5 bar
